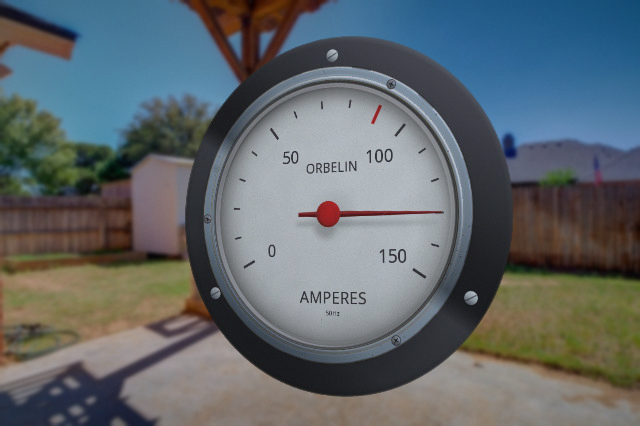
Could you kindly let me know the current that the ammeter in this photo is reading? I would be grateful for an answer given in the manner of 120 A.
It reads 130 A
